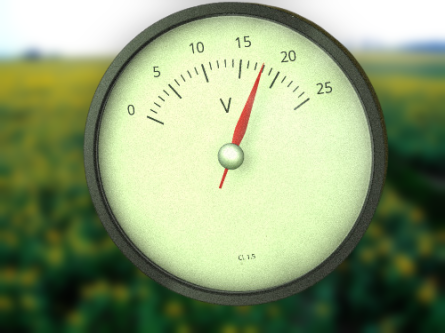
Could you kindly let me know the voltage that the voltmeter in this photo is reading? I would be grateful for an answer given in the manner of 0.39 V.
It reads 18 V
